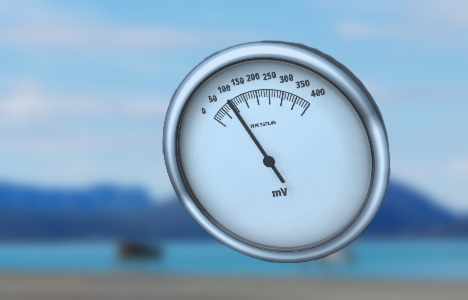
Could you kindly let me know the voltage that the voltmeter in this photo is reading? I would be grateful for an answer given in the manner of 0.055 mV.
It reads 100 mV
